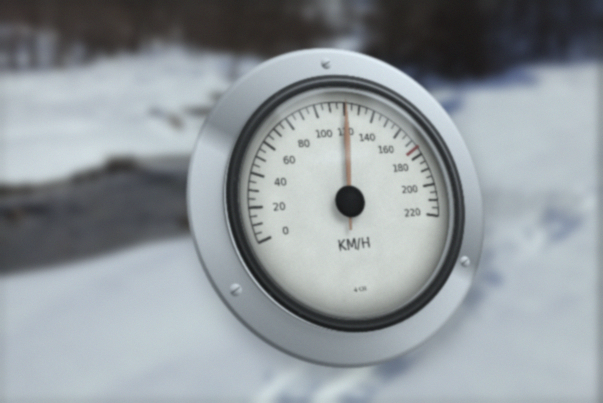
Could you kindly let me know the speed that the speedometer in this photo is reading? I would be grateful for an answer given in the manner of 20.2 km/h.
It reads 120 km/h
